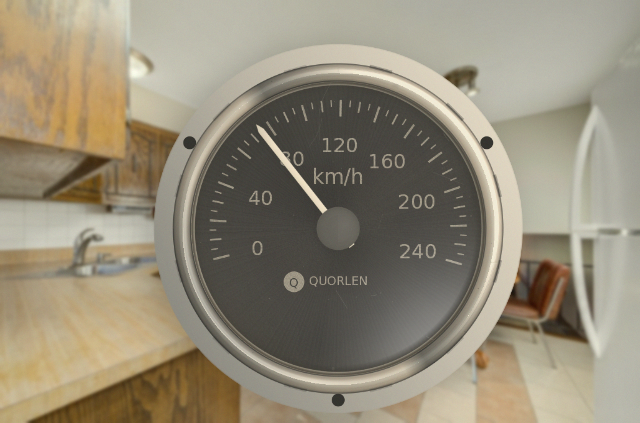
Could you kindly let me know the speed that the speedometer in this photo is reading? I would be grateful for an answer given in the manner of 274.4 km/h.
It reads 75 km/h
